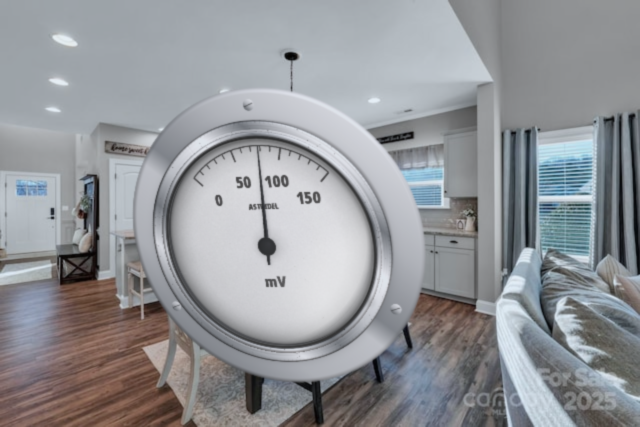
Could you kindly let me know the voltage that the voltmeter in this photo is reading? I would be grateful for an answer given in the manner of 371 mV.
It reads 80 mV
